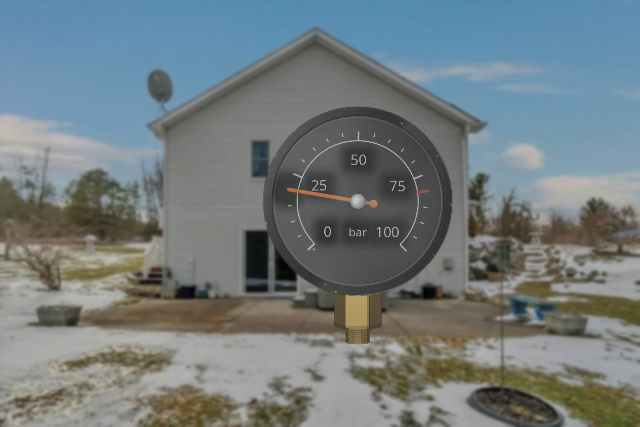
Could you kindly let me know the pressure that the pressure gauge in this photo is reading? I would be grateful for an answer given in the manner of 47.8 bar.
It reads 20 bar
